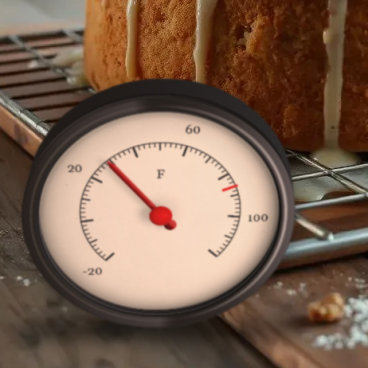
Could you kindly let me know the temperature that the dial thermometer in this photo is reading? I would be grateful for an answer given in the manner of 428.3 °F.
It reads 30 °F
